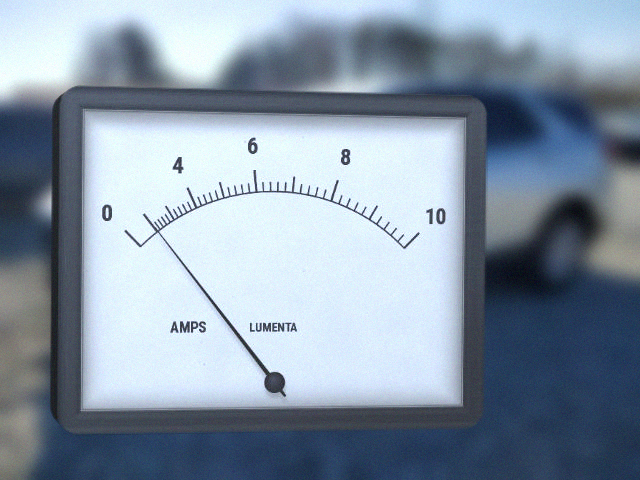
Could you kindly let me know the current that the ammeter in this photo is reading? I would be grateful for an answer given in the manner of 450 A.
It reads 2 A
